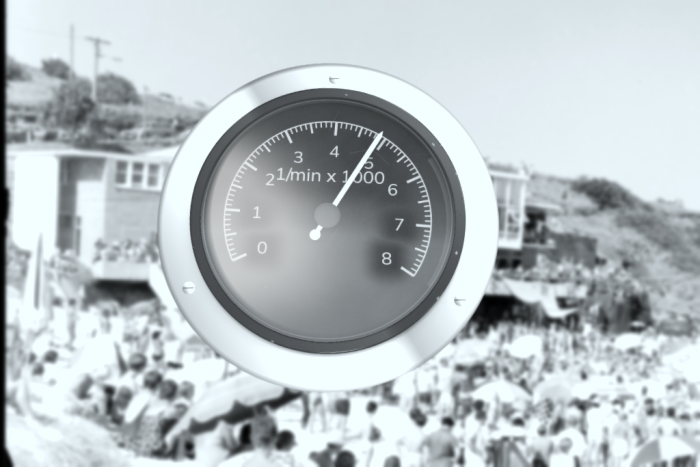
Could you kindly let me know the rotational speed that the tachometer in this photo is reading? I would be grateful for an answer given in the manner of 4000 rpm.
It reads 4900 rpm
